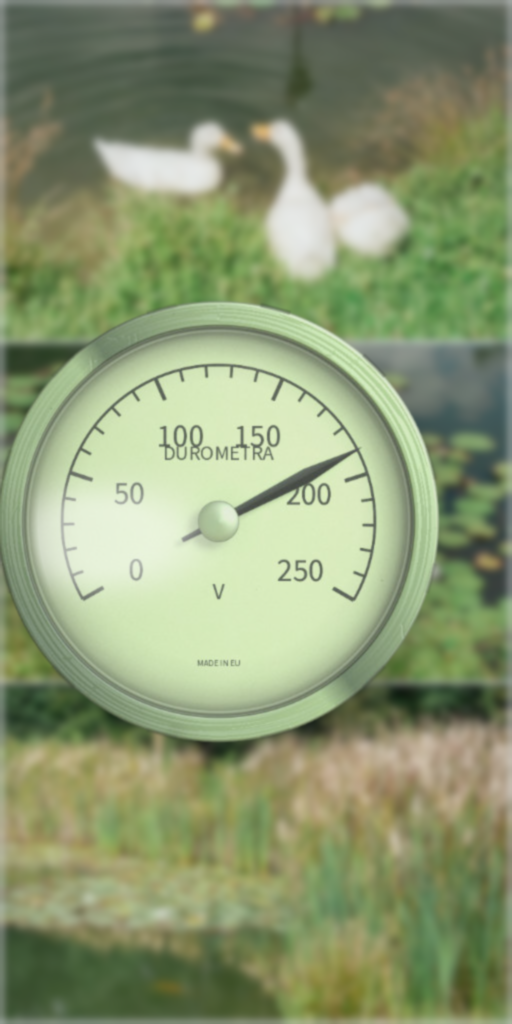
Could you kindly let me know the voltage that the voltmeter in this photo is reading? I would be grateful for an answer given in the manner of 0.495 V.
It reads 190 V
